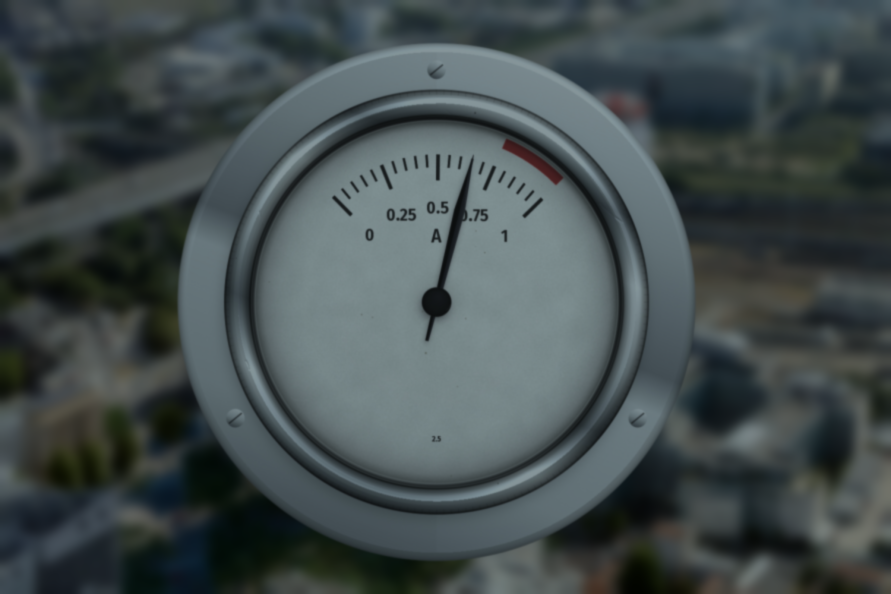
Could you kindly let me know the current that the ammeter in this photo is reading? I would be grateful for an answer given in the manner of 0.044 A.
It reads 0.65 A
